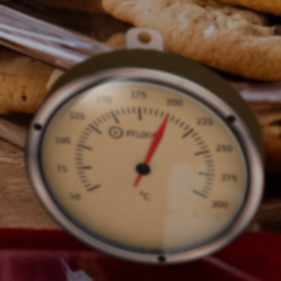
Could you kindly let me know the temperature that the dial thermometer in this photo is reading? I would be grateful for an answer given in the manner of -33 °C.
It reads 200 °C
